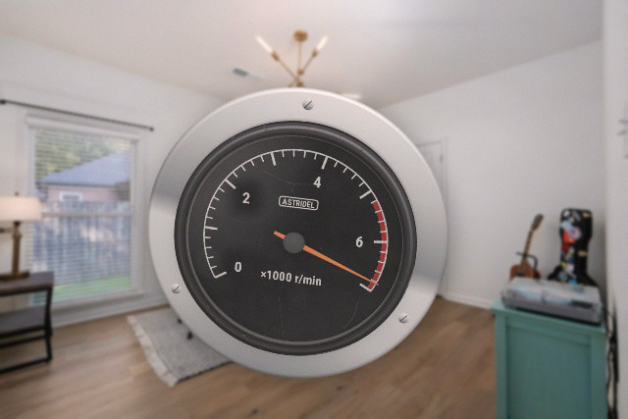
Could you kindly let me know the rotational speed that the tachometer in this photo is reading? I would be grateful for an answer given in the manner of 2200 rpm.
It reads 6800 rpm
